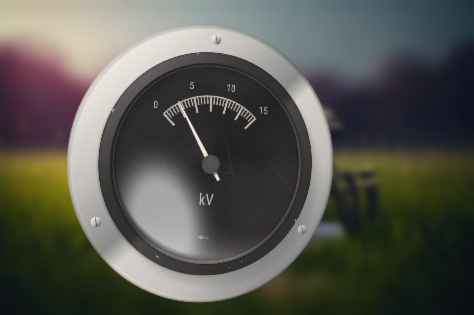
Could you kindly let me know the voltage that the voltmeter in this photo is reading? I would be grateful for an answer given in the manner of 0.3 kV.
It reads 2.5 kV
